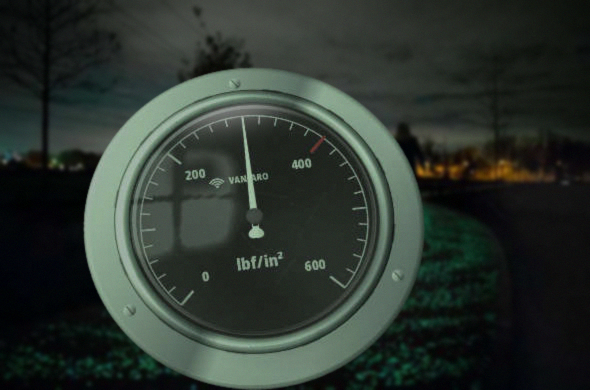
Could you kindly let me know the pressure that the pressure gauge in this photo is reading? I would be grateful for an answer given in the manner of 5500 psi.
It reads 300 psi
